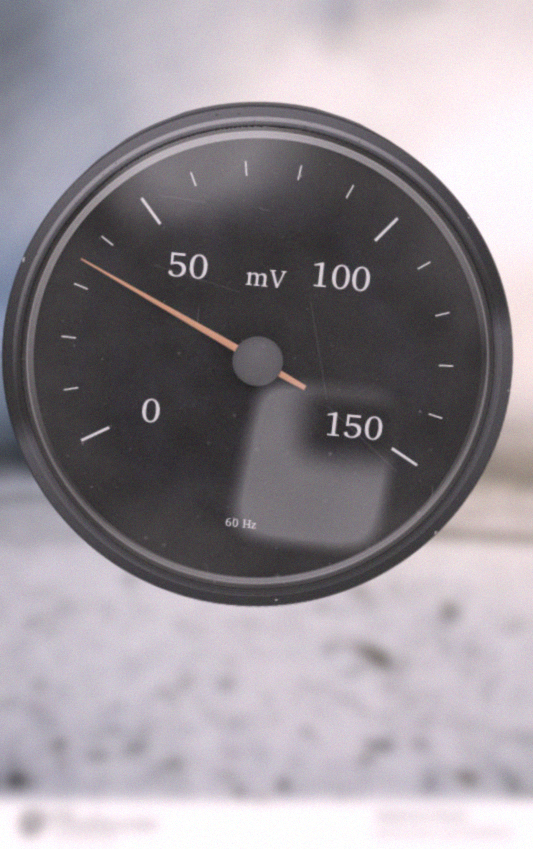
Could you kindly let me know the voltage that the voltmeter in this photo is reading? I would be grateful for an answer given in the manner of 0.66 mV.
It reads 35 mV
